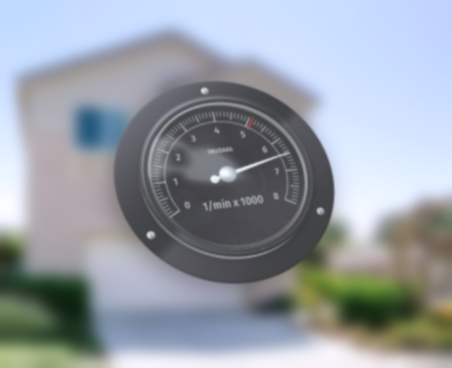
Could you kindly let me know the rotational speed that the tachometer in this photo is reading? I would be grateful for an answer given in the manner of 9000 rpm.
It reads 6500 rpm
